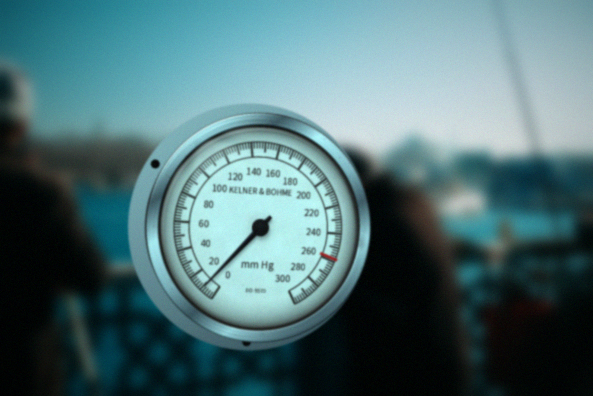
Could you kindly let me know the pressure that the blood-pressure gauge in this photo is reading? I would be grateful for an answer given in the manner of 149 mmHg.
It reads 10 mmHg
